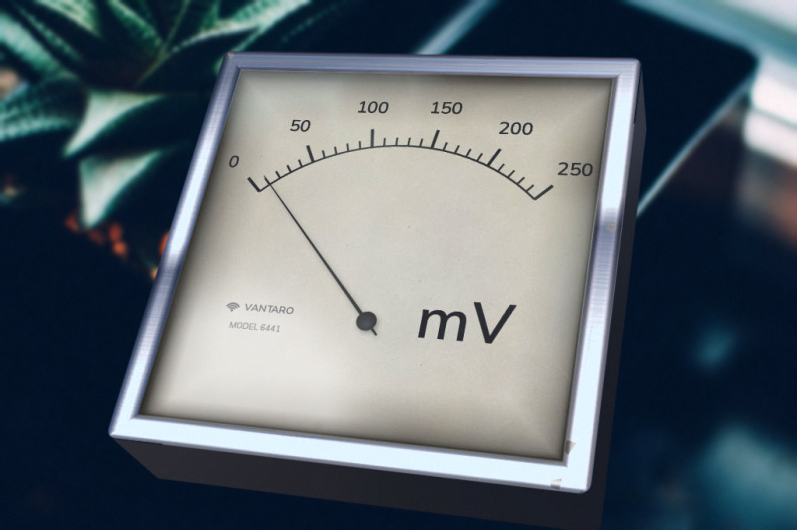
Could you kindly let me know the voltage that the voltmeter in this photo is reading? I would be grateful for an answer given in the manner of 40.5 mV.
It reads 10 mV
